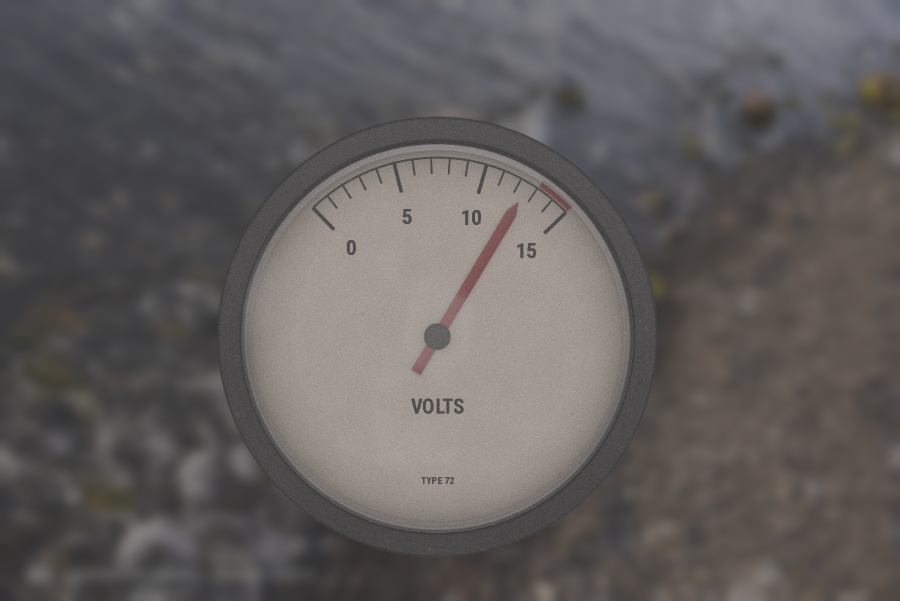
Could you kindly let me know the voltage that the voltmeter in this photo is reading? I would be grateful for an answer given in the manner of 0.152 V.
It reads 12.5 V
